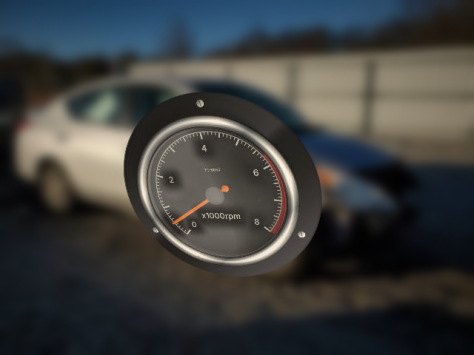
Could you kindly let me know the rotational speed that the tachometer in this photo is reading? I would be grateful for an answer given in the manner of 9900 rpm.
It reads 500 rpm
